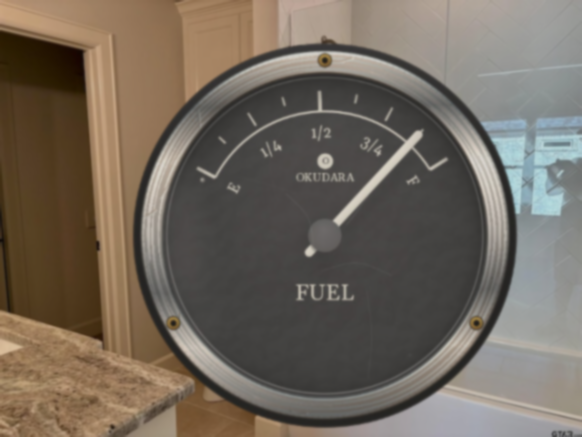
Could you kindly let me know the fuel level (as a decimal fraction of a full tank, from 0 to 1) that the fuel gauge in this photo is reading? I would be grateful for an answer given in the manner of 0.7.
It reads 0.875
